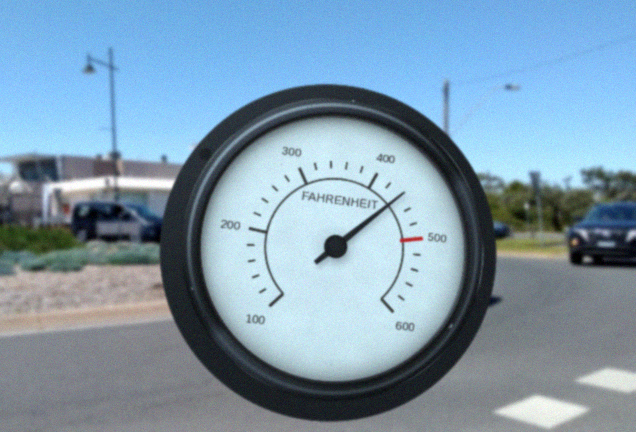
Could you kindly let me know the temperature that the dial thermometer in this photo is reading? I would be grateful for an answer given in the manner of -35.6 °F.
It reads 440 °F
